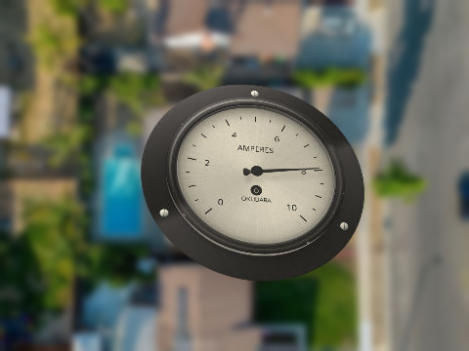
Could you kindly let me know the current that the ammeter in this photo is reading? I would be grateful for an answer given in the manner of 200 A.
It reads 8 A
